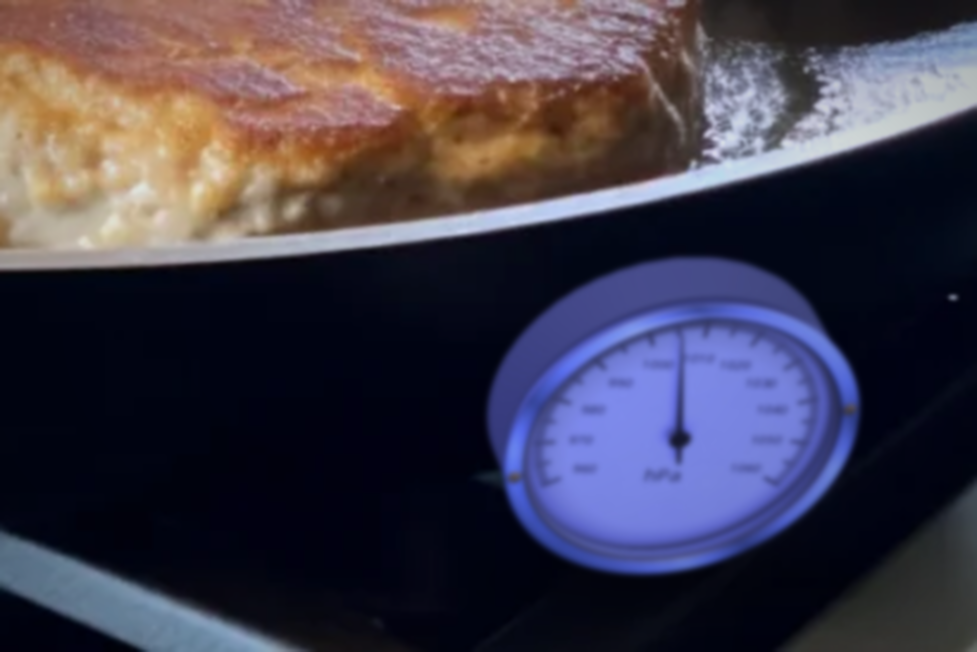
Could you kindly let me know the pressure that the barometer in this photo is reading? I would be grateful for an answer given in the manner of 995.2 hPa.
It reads 1005 hPa
